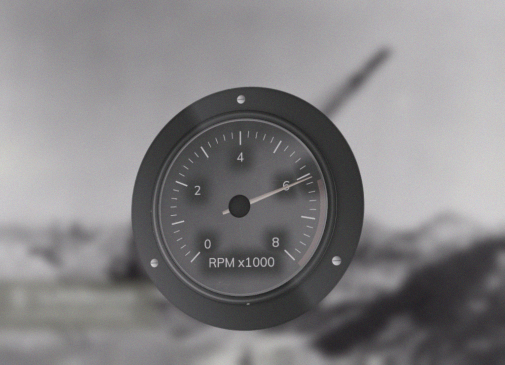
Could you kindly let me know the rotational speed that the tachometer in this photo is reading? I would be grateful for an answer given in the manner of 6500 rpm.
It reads 6100 rpm
